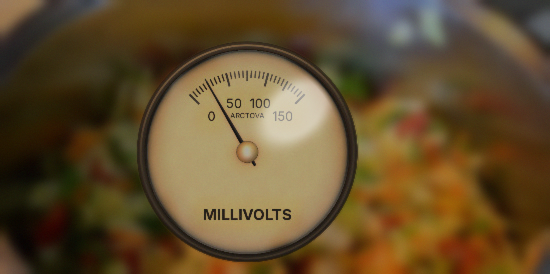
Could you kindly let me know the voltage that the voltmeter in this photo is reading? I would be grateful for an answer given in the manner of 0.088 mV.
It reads 25 mV
